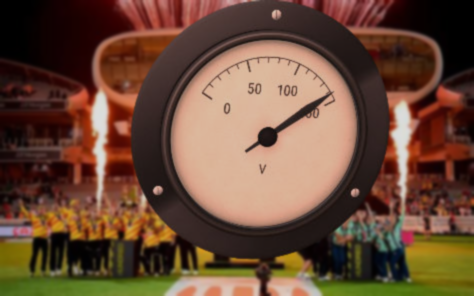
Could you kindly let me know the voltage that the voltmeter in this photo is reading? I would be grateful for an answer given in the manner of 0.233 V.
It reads 140 V
